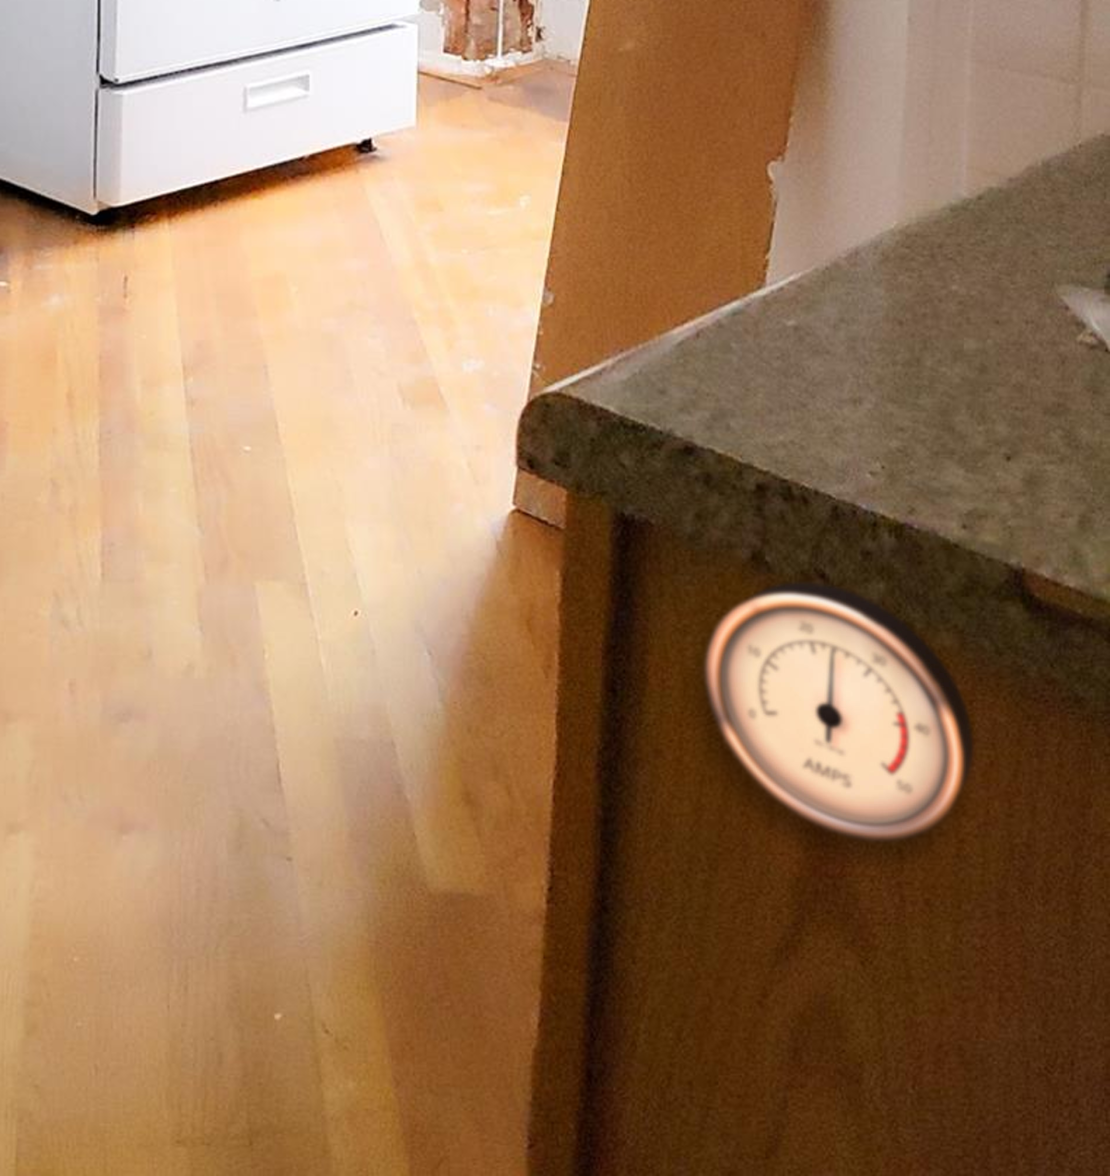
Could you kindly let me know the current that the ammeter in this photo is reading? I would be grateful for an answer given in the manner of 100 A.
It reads 24 A
